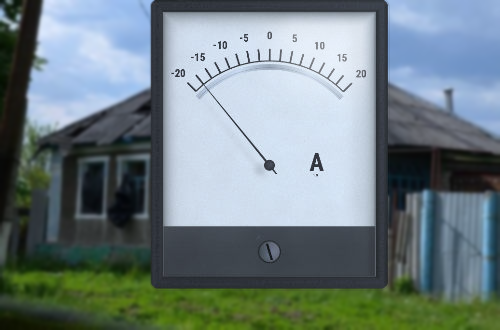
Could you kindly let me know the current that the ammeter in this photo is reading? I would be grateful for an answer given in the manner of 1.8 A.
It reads -17.5 A
